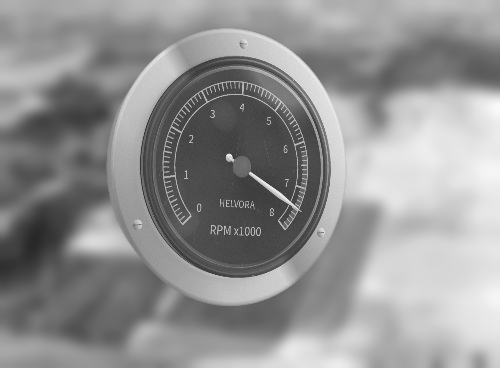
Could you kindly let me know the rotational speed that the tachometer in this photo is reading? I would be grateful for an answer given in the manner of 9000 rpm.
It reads 7500 rpm
